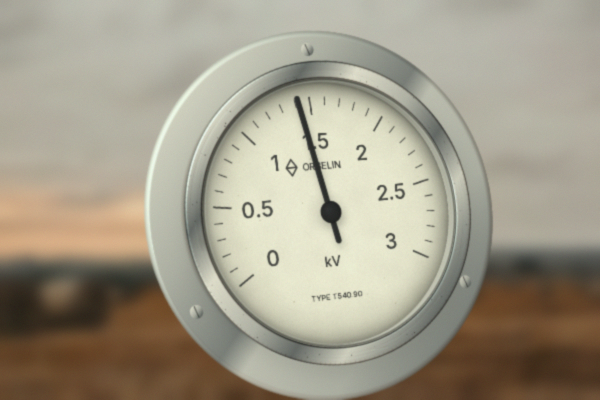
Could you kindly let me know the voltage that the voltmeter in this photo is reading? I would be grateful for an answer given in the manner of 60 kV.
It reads 1.4 kV
